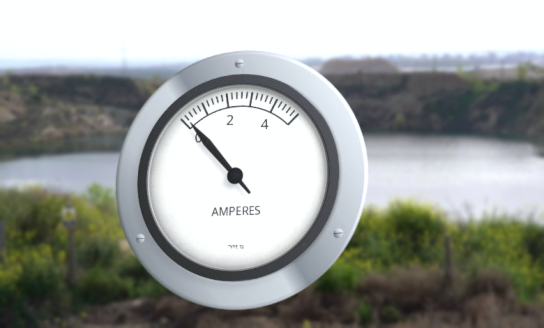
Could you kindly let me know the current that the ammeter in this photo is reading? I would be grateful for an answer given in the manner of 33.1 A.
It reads 0.2 A
